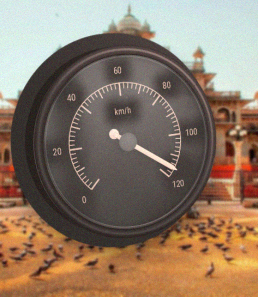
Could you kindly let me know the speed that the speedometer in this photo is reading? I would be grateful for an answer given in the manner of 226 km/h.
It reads 116 km/h
